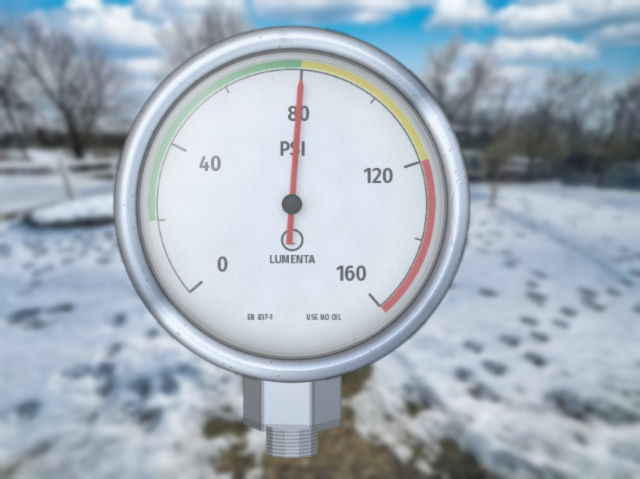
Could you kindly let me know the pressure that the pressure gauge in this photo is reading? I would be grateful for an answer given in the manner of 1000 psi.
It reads 80 psi
